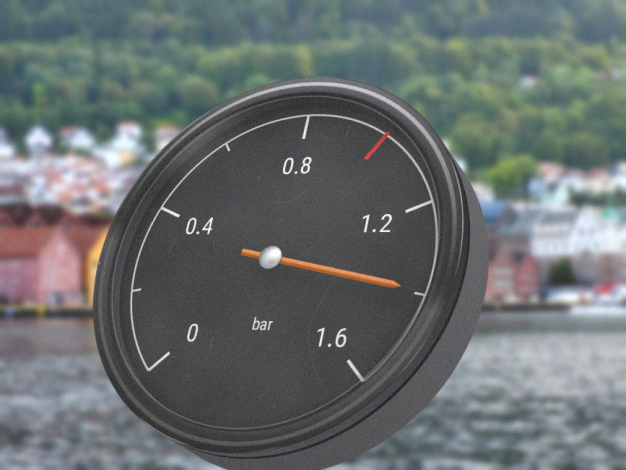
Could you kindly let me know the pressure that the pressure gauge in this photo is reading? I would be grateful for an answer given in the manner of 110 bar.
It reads 1.4 bar
